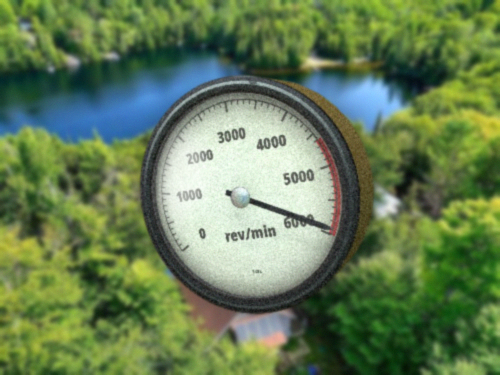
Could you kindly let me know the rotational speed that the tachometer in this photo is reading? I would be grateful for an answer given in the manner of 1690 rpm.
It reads 5900 rpm
